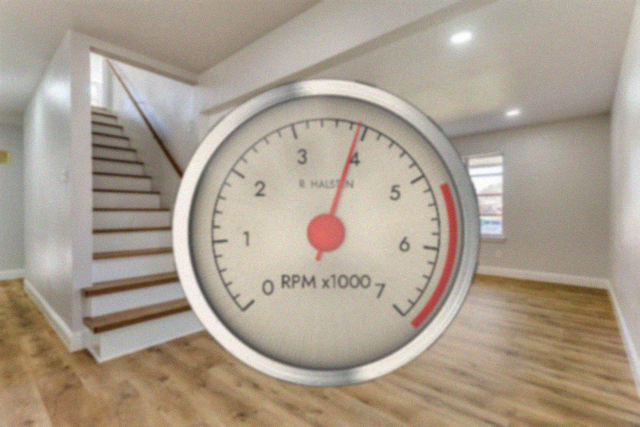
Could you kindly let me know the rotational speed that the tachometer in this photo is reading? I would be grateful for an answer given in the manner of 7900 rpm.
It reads 3900 rpm
